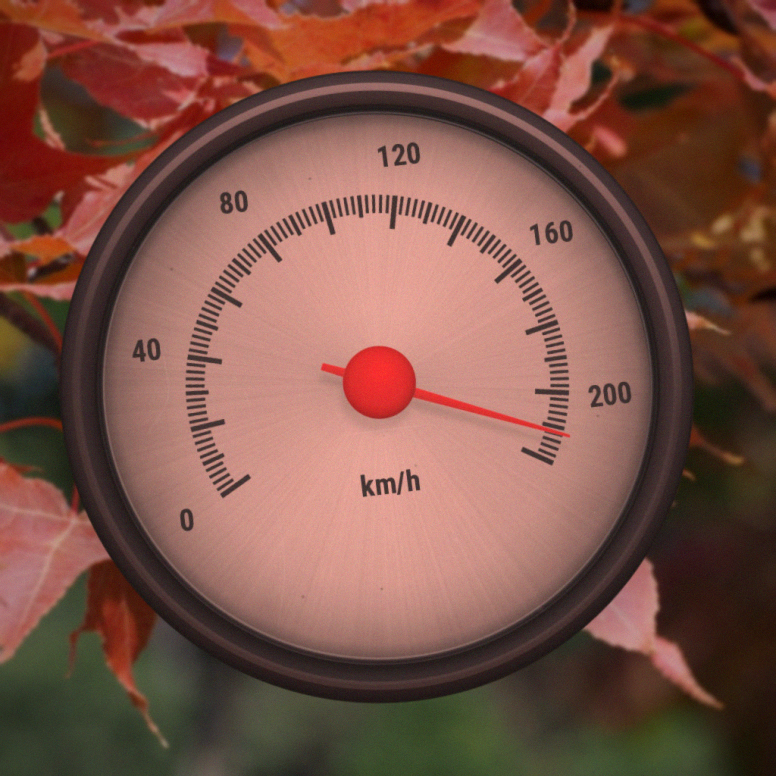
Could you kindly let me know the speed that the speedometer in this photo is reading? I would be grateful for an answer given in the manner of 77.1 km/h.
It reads 212 km/h
